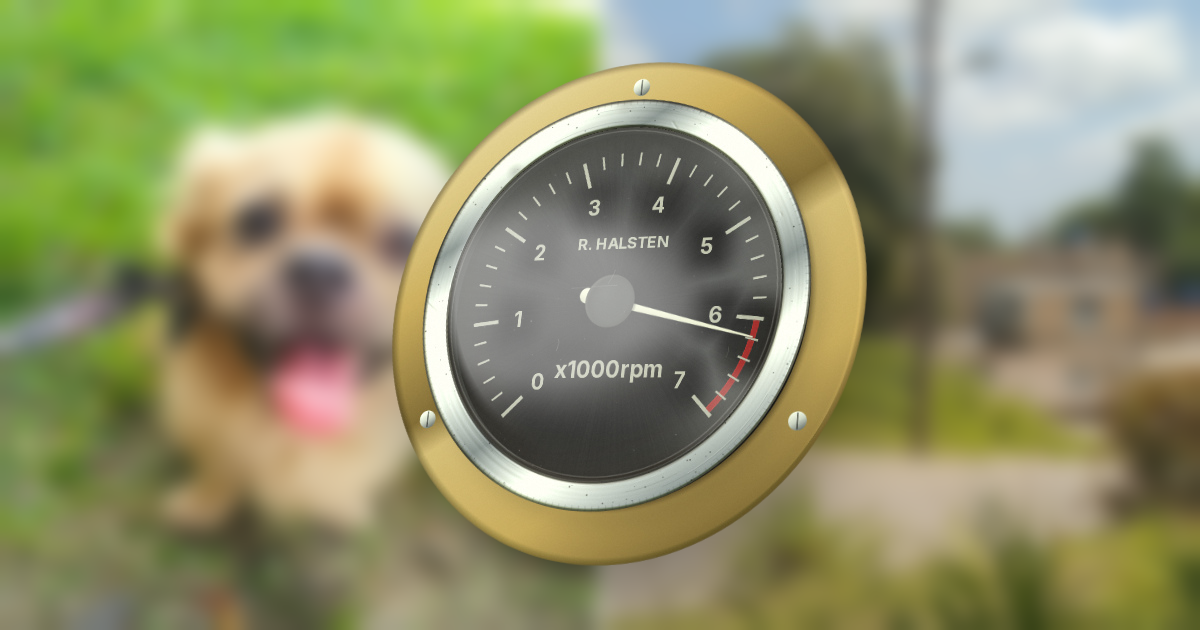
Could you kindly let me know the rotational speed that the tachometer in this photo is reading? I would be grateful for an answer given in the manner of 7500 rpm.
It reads 6200 rpm
